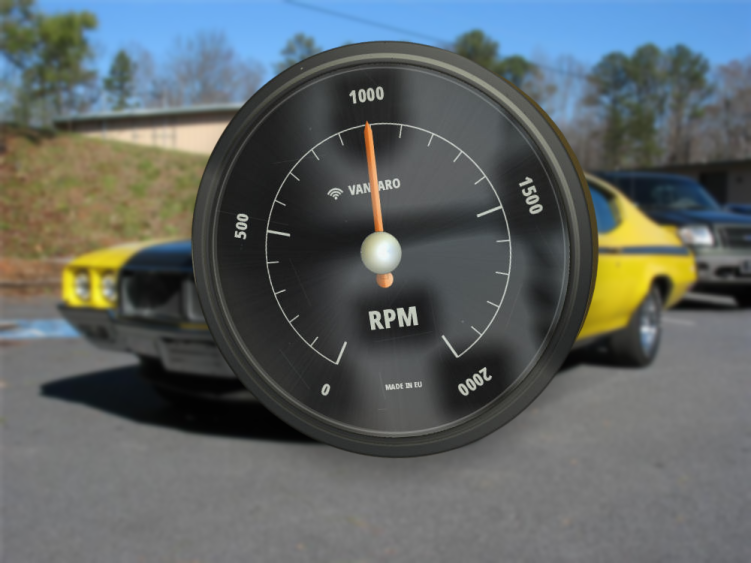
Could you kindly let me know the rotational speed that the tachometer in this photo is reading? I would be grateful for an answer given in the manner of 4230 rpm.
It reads 1000 rpm
